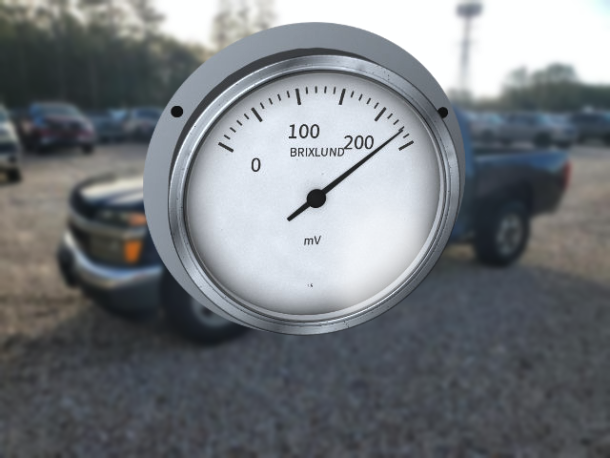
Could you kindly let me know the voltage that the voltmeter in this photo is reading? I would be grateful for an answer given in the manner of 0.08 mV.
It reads 230 mV
